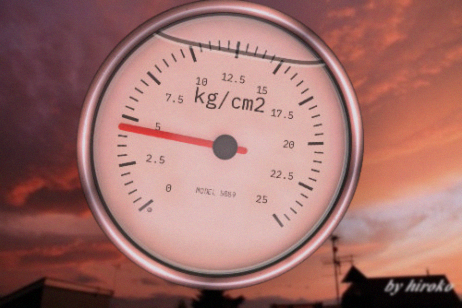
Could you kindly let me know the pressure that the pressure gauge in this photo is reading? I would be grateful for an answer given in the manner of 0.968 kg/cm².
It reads 4.5 kg/cm²
